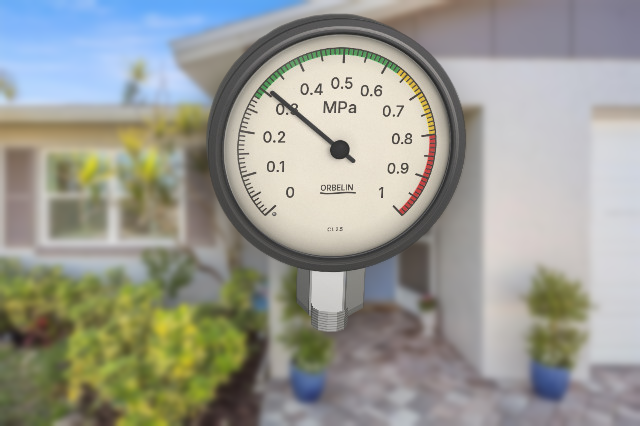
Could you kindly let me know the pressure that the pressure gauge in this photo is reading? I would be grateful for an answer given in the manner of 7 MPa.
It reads 0.31 MPa
